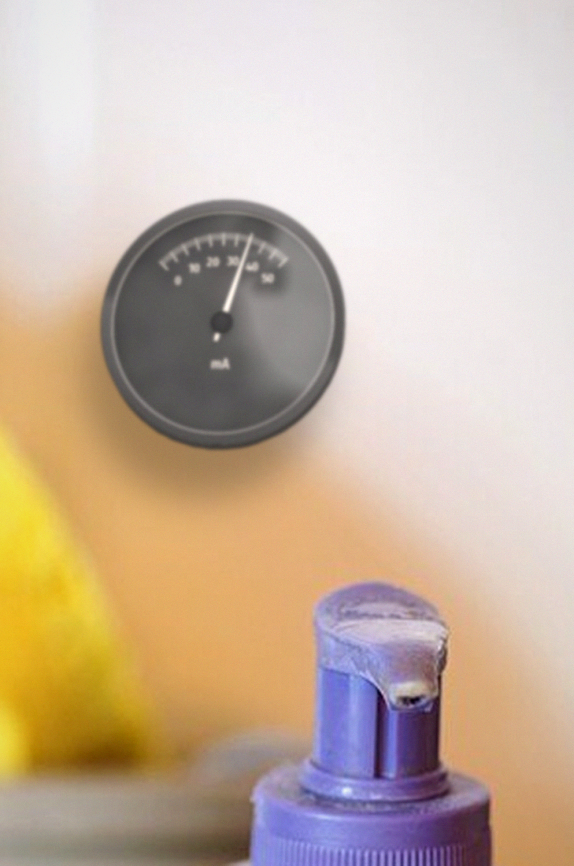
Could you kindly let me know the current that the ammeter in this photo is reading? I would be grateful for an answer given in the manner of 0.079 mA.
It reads 35 mA
